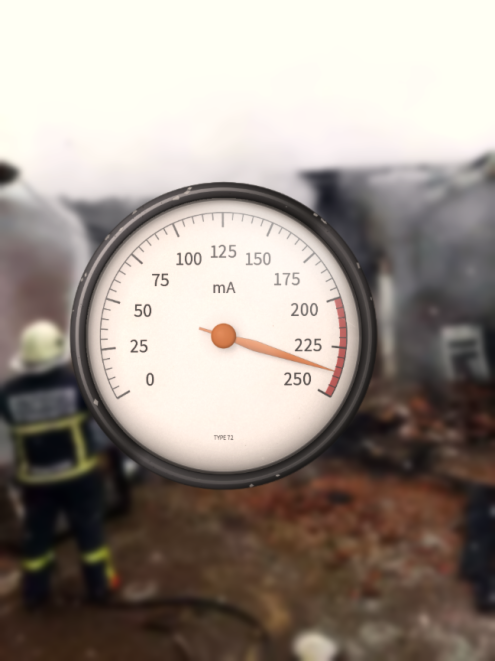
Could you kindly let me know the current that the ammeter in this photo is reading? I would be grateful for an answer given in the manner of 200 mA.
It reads 237.5 mA
